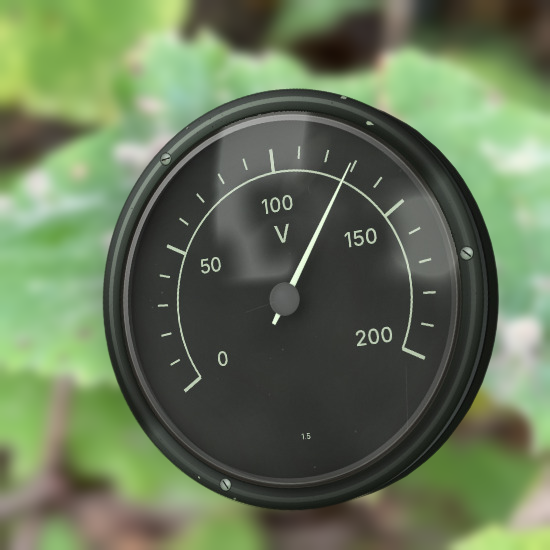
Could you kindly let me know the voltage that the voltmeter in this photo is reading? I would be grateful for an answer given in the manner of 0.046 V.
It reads 130 V
